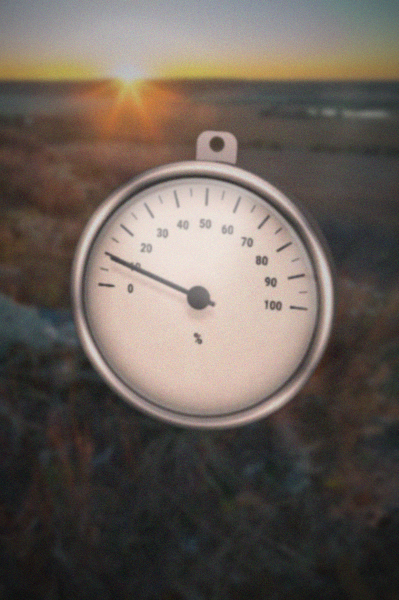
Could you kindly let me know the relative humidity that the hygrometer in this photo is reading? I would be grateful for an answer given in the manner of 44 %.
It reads 10 %
